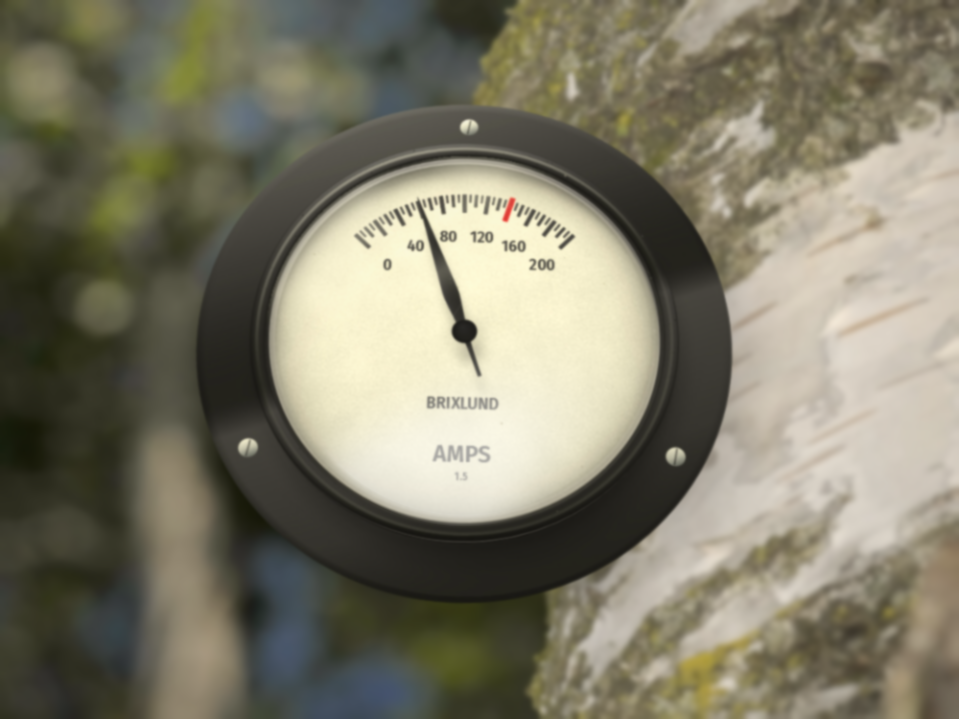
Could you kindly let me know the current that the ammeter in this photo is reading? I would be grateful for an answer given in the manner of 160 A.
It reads 60 A
